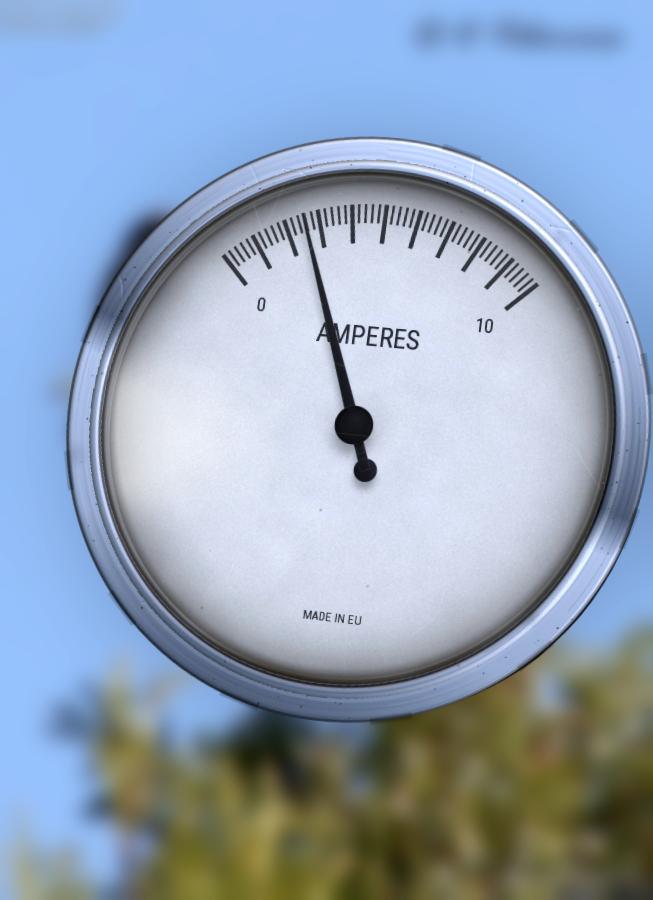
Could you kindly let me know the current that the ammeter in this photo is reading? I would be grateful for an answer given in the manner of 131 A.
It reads 2.6 A
